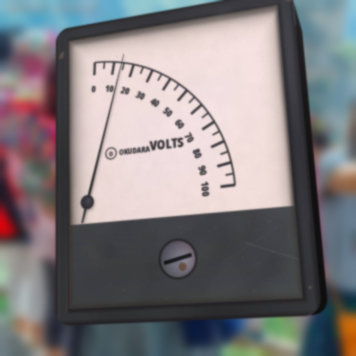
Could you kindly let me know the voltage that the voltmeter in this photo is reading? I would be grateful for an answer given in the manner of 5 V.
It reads 15 V
